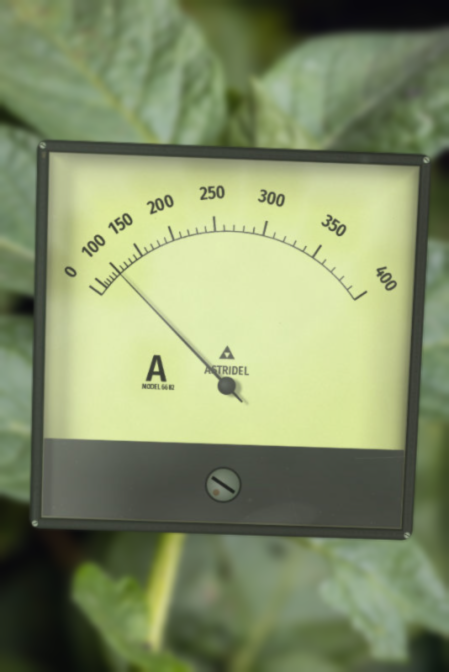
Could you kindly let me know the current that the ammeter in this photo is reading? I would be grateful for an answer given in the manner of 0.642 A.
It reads 100 A
